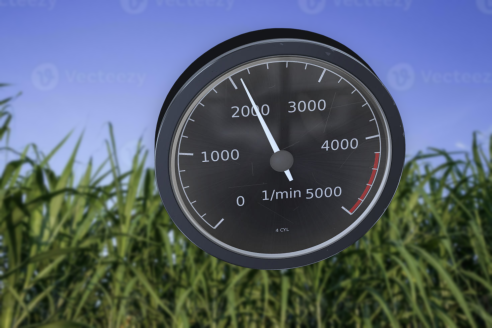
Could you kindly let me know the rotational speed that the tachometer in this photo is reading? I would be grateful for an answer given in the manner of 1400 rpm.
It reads 2100 rpm
